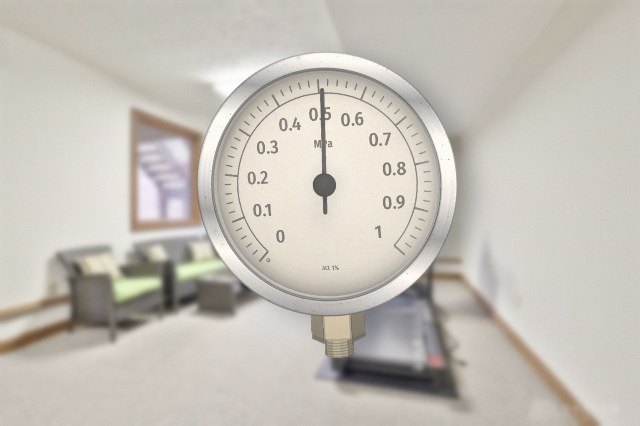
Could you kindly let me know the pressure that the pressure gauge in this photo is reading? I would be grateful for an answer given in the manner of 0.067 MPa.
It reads 0.51 MPa
